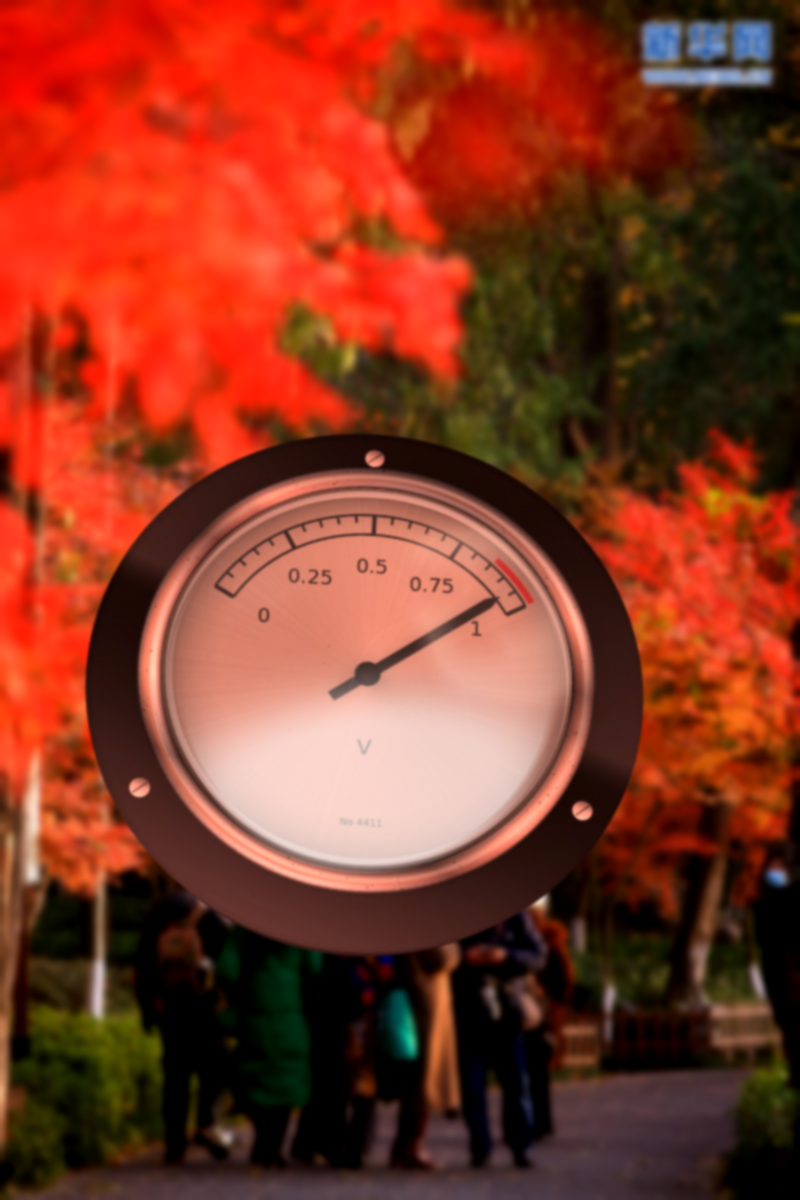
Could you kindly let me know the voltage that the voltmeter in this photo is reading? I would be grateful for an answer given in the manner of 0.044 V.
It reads 0.95 V
